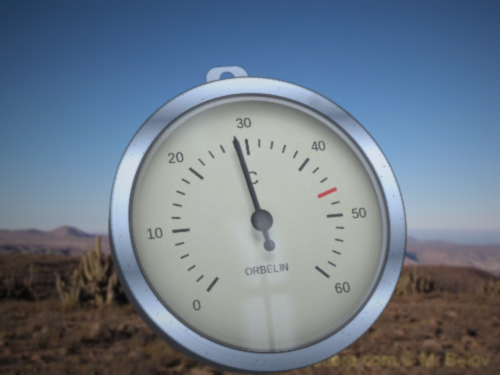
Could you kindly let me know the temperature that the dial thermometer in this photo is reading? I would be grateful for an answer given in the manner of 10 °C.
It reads 28 °C
